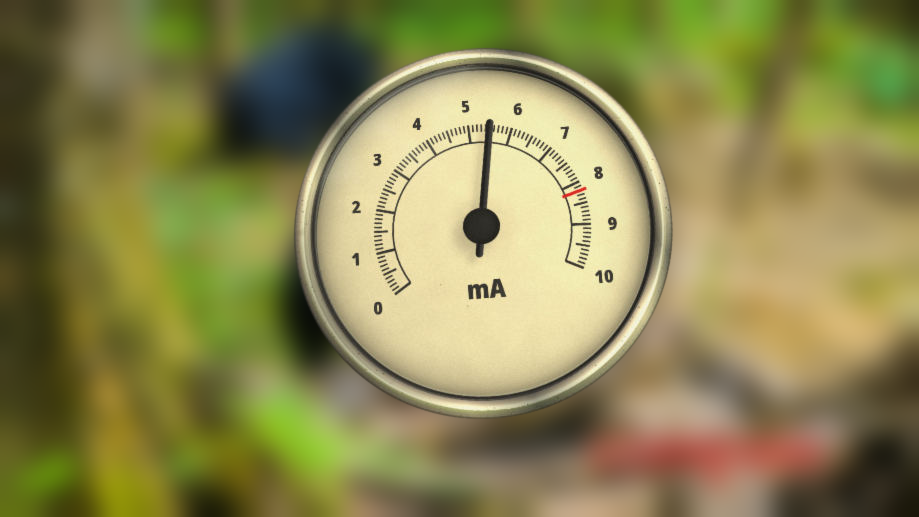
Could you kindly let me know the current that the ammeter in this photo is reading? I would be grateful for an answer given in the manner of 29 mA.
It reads 5.5 mA
